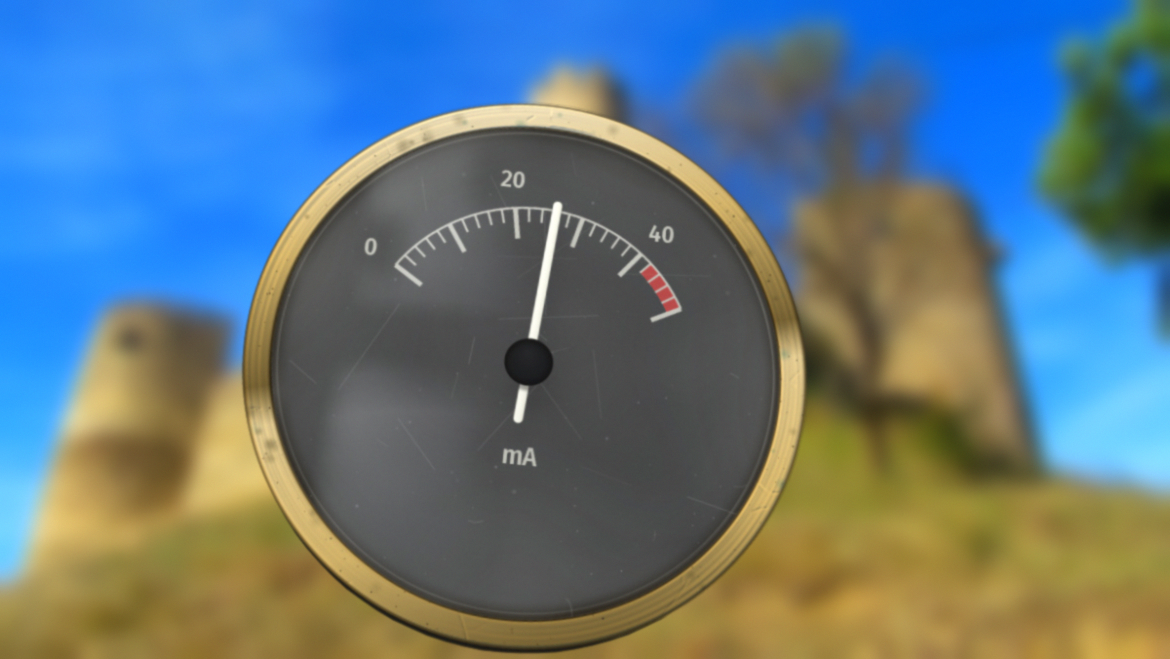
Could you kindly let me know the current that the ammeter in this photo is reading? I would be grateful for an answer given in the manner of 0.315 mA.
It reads 26 mA
